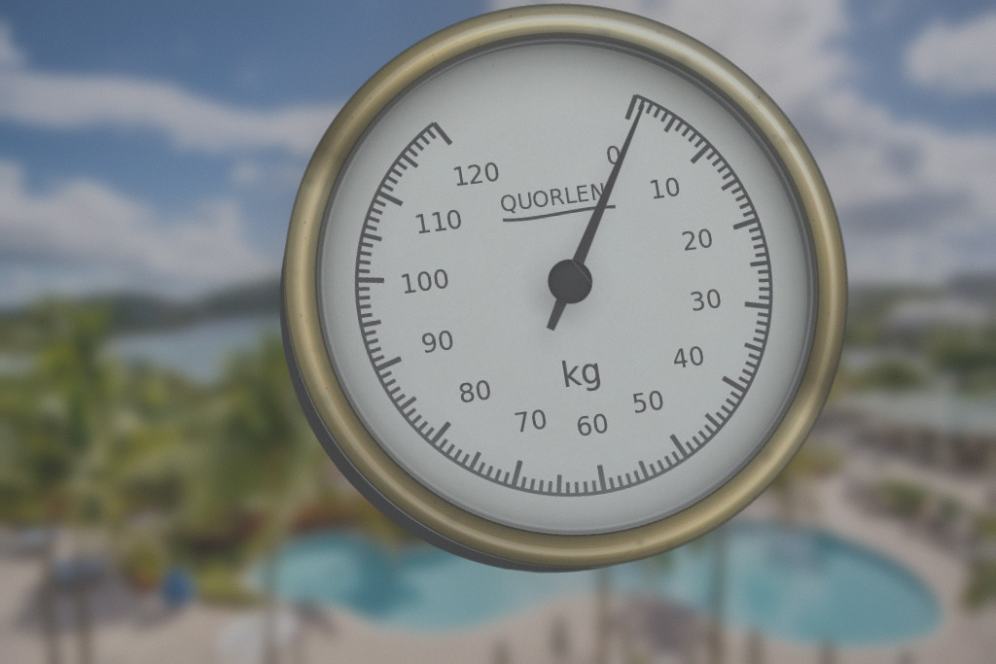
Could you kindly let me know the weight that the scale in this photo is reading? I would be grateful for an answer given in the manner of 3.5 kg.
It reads 1 kg
